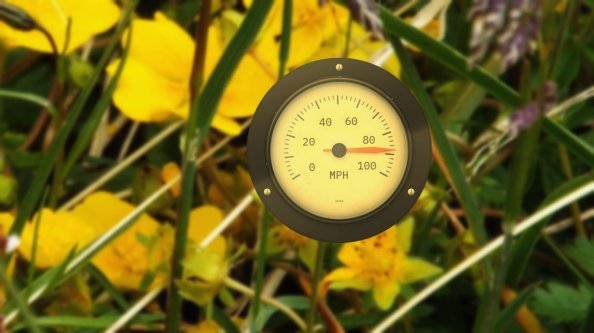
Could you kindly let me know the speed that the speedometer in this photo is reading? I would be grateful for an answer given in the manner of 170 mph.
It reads 88 mph
